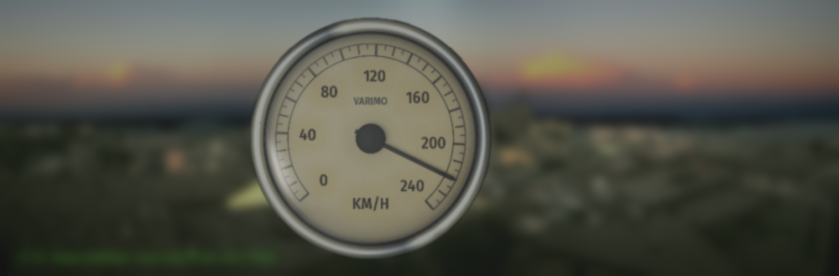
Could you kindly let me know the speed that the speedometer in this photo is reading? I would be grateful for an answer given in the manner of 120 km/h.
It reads 220 km/h
